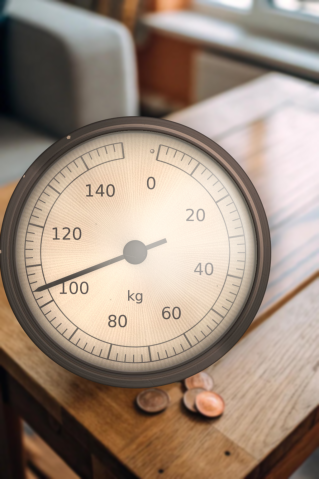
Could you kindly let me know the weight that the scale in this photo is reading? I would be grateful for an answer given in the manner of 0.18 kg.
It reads 104 kg
